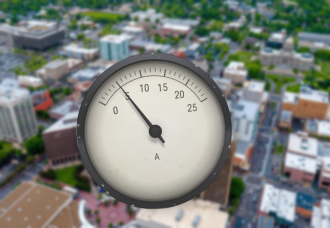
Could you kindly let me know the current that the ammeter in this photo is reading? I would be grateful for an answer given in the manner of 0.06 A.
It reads 5 A
